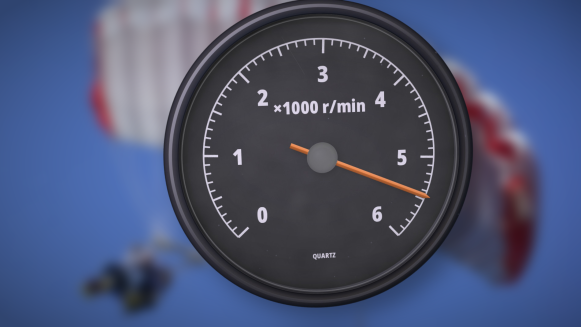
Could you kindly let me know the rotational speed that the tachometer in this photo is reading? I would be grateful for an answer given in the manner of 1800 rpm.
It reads 5450 rpm
